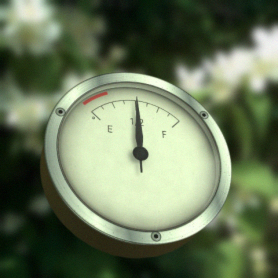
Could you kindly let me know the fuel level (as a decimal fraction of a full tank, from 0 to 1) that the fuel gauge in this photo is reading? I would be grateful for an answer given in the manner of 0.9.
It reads 0.5
